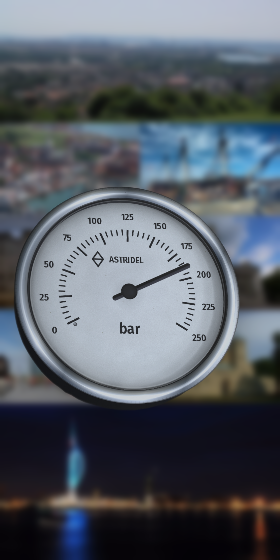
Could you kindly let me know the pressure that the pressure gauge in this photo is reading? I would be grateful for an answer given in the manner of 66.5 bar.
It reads 190 bar
